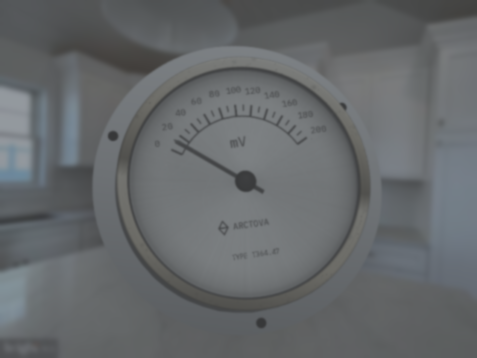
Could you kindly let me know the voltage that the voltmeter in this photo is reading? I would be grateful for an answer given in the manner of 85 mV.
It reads 10 mV
